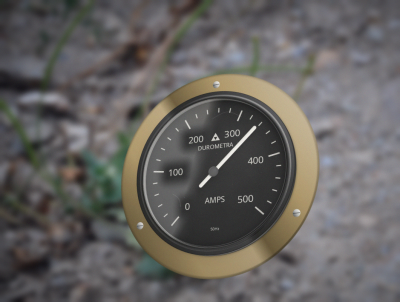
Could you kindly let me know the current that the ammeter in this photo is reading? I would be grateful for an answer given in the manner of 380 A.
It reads 340 A
